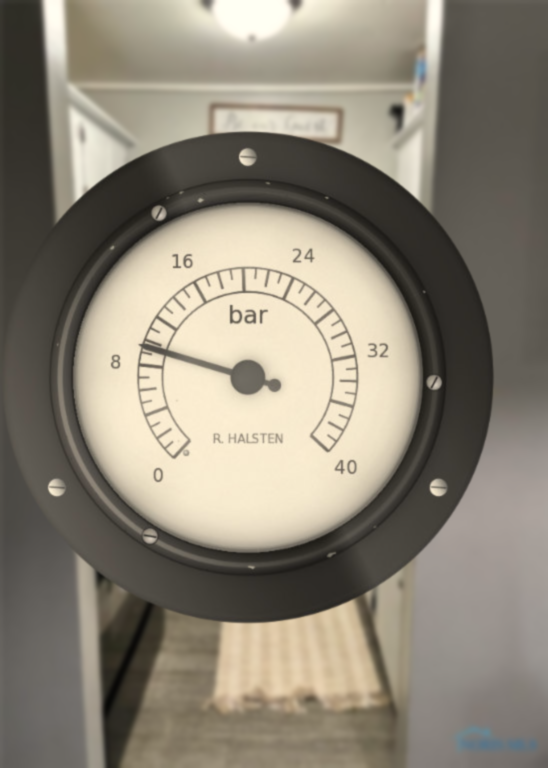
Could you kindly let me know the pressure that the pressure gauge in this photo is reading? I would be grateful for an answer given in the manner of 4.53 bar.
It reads 9.5 bar
